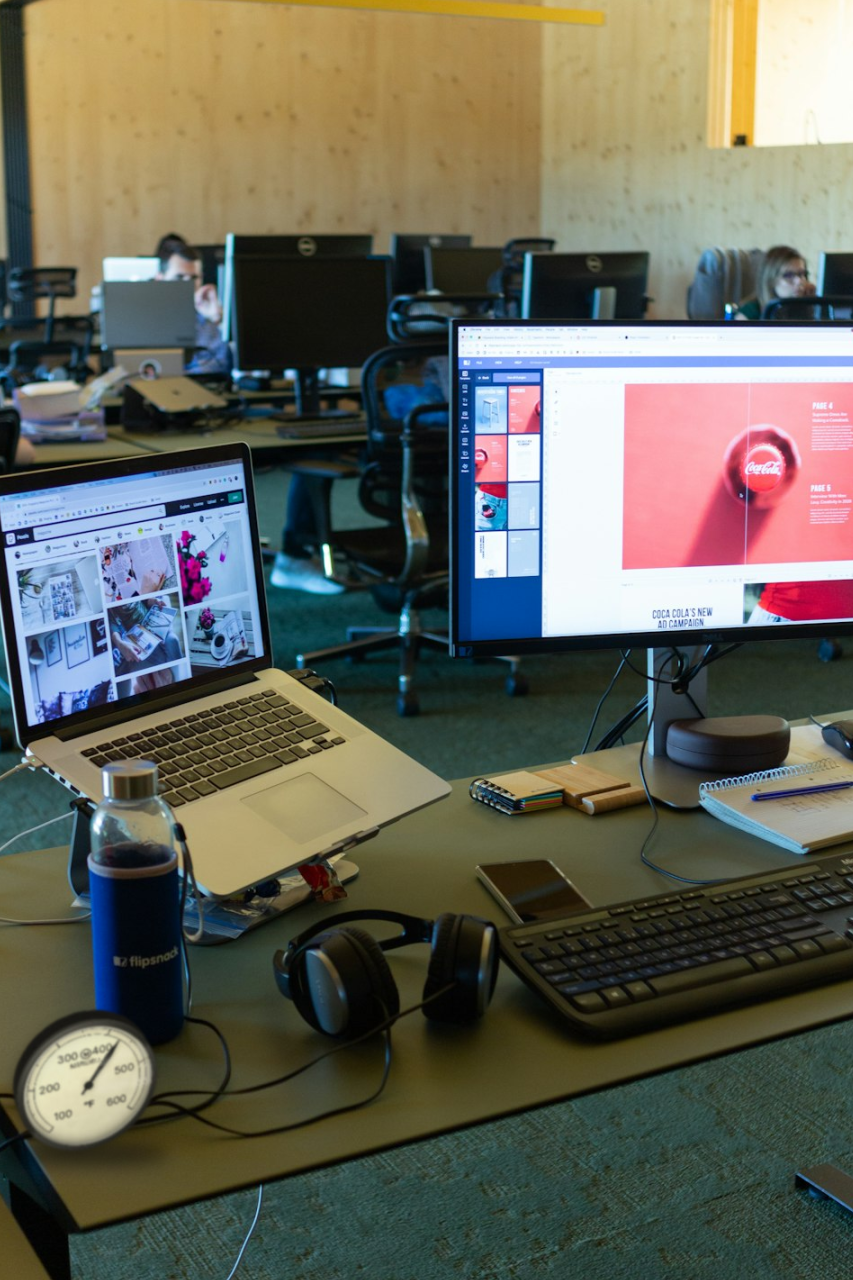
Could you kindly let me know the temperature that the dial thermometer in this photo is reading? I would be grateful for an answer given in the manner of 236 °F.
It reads 425 °F
